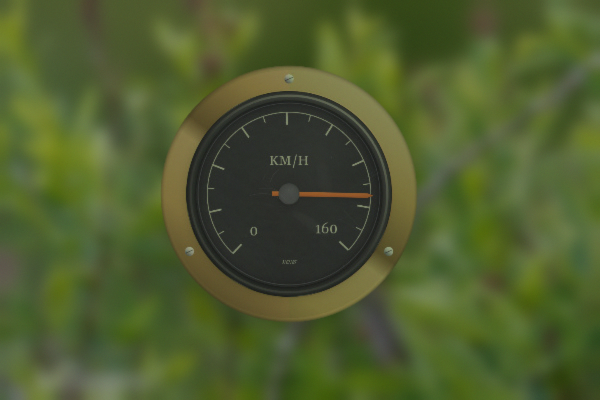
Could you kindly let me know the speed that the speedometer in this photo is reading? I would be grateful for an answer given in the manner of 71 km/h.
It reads 135 km/h
